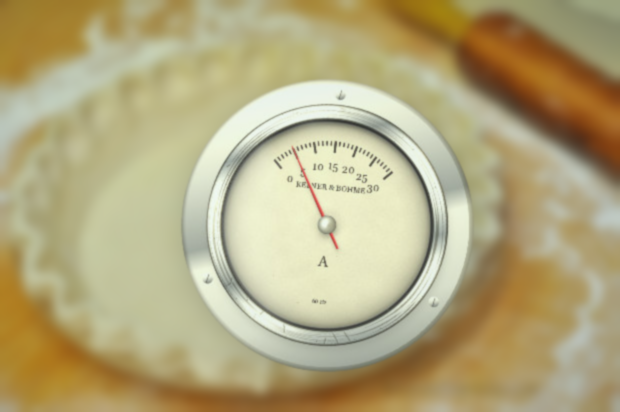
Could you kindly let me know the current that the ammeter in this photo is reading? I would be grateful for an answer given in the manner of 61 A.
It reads 5 A
